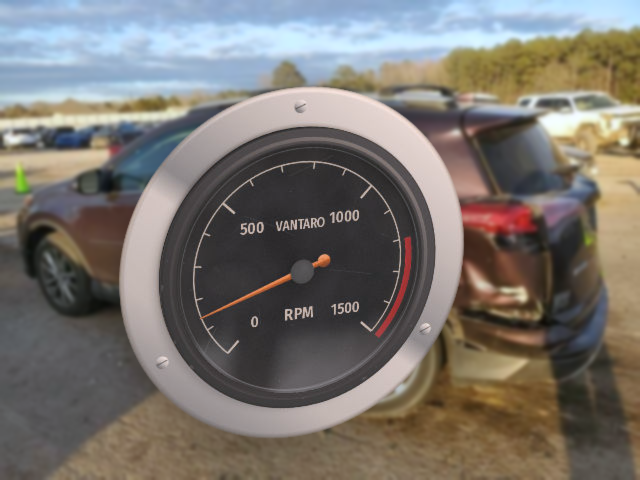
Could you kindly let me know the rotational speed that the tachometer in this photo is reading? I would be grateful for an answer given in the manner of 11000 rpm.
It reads 150 rpm
